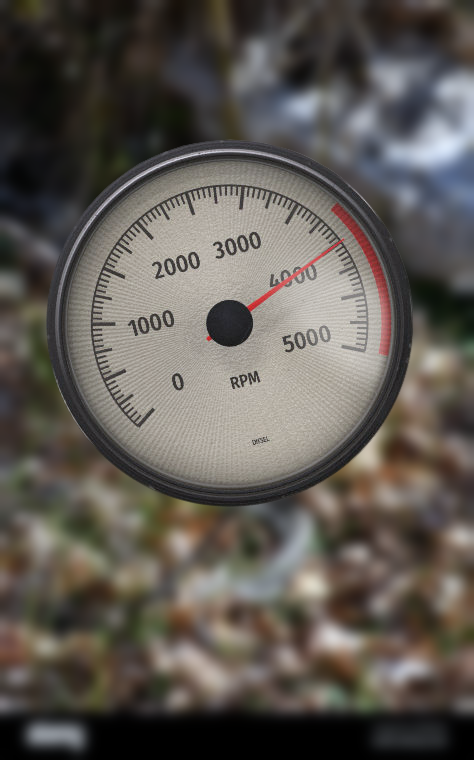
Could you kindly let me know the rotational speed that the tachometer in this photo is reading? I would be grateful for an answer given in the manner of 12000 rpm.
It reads 4000 rpm
